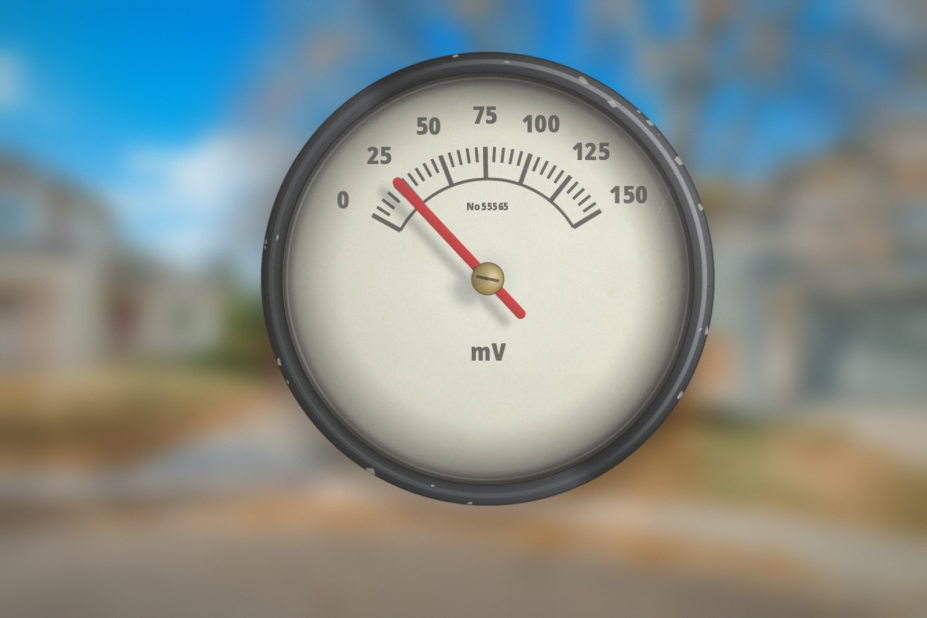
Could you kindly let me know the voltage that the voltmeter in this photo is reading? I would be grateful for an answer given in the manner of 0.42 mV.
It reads 22.5 mV
